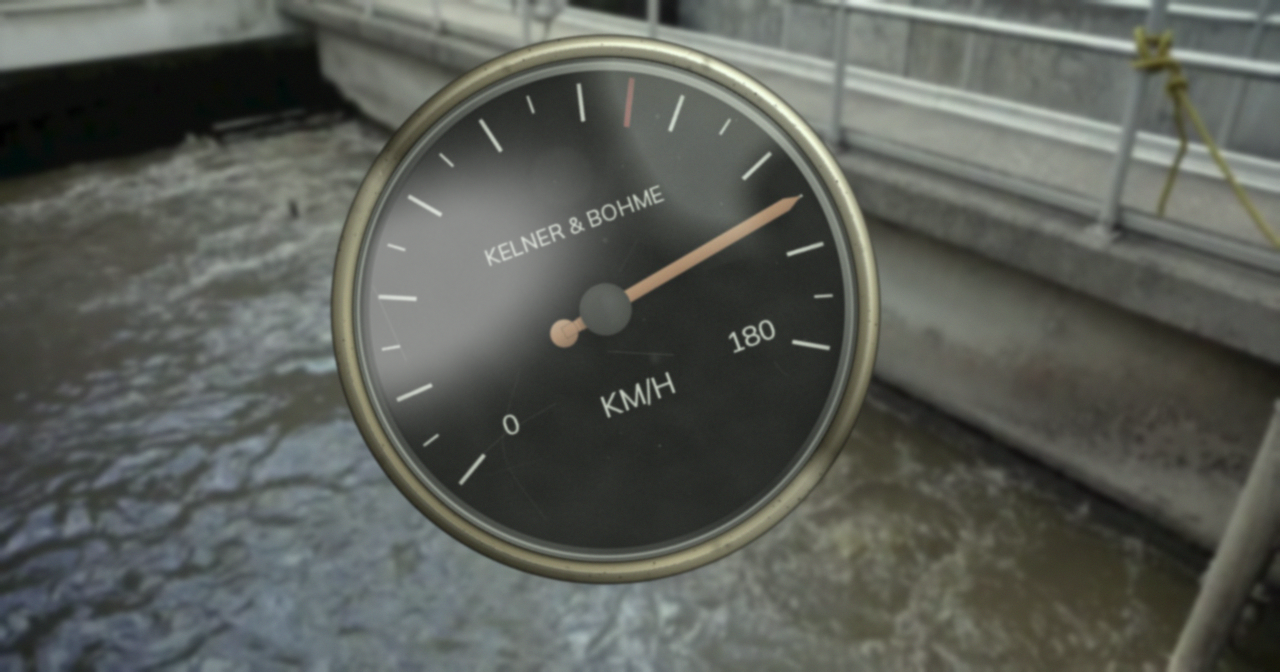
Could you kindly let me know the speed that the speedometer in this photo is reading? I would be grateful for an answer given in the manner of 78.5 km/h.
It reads 150 km/h
